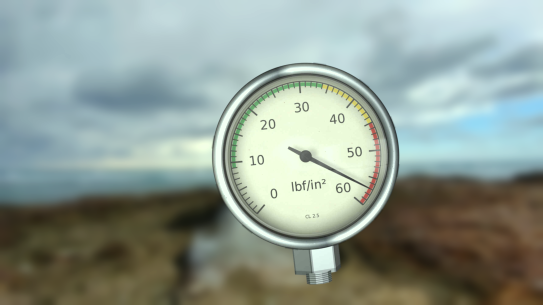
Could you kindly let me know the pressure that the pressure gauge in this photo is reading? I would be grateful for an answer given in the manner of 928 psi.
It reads 57 psi
